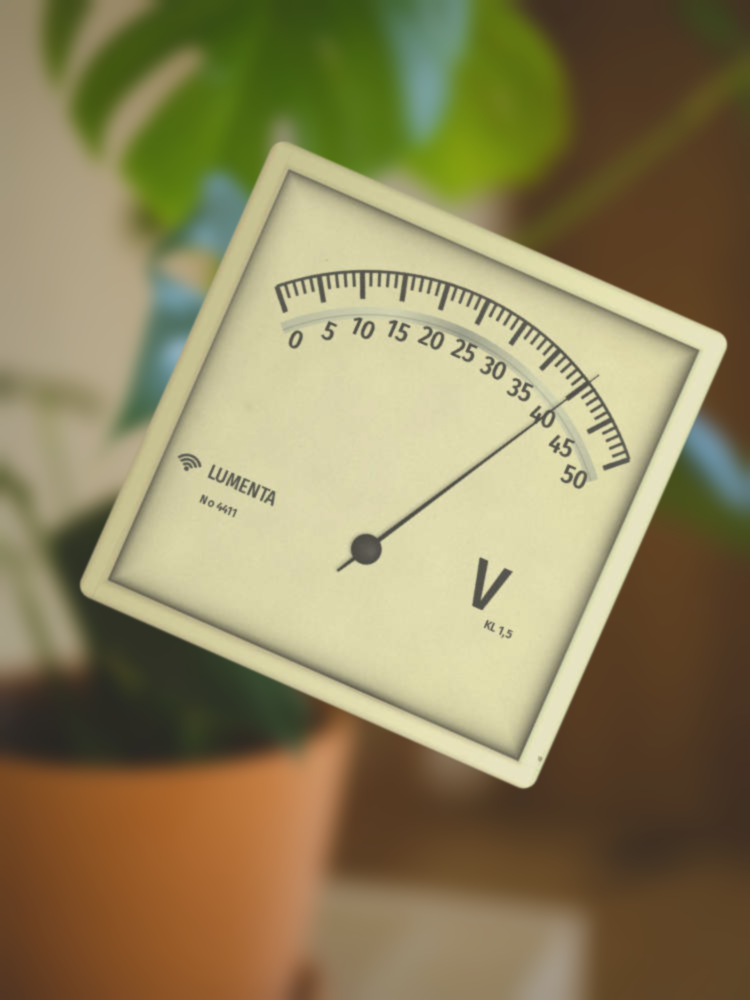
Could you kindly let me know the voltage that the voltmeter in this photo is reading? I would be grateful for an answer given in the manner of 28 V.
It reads 40 V
